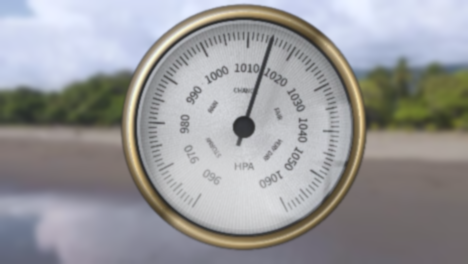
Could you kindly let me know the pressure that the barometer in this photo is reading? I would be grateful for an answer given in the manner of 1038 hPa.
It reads 1015 hPa
